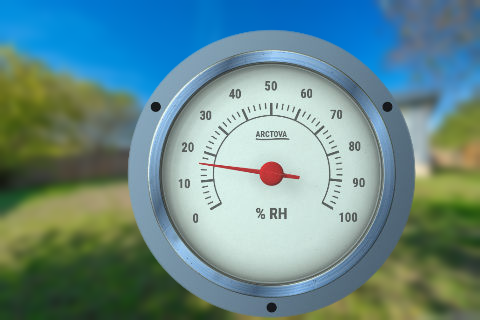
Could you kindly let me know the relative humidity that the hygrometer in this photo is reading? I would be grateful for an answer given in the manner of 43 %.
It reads 16 %
